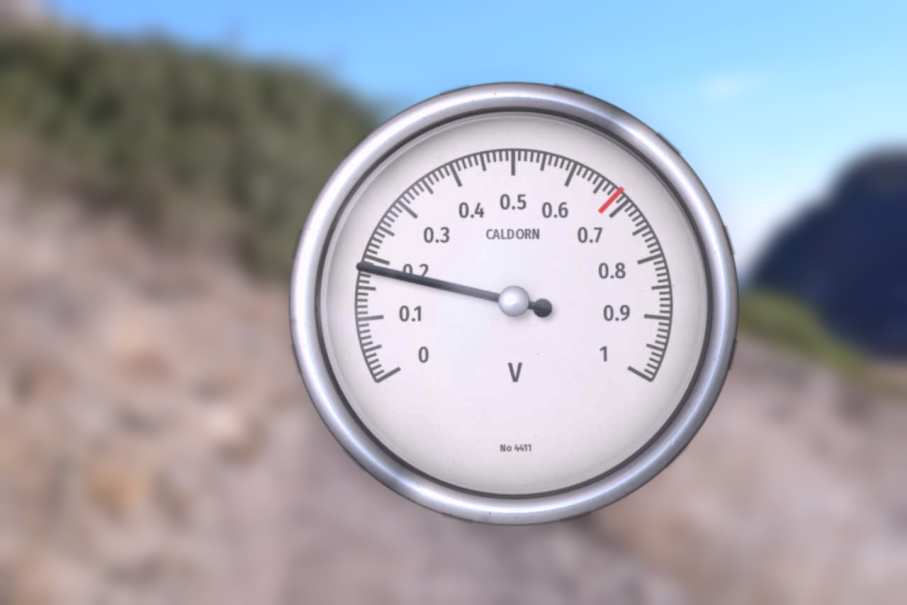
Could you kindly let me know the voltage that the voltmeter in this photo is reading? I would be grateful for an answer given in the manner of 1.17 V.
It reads 0.18 V
